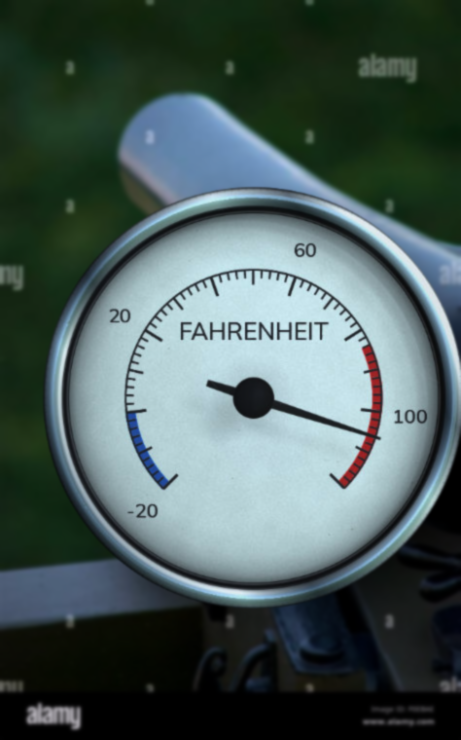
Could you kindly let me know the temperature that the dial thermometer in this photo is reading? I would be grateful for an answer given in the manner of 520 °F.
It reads 106 °F
